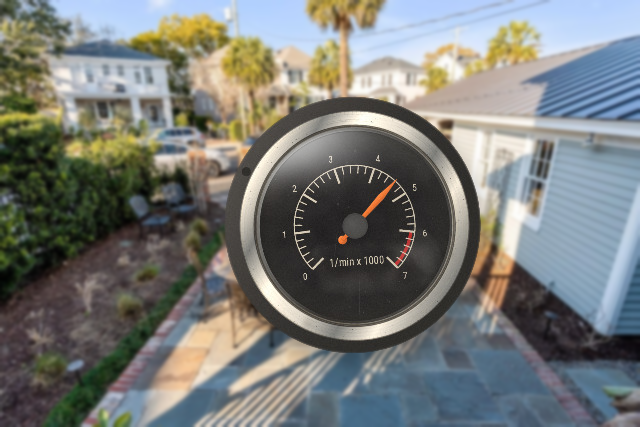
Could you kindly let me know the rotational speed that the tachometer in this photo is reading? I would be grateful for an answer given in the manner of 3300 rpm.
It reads 4600 rpm
